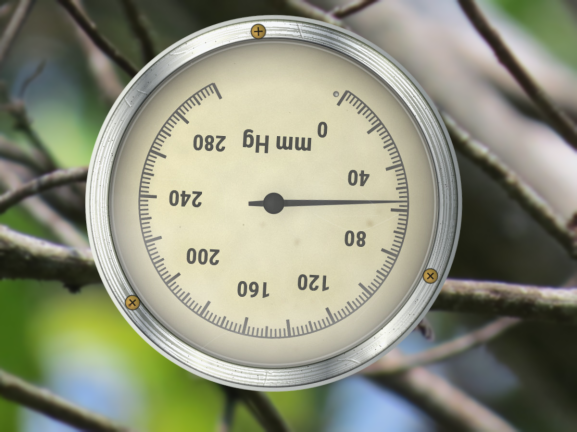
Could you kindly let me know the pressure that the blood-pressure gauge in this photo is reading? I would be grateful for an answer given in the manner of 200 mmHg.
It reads 56 mmHg
